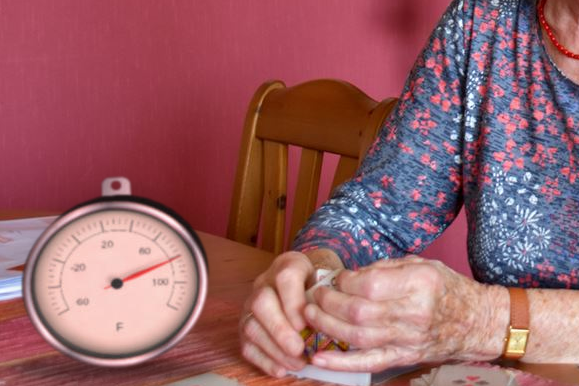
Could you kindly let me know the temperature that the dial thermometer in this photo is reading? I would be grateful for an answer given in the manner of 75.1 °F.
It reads 80 °F
